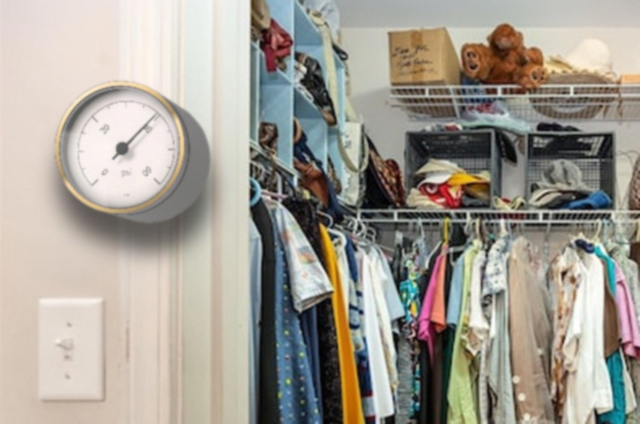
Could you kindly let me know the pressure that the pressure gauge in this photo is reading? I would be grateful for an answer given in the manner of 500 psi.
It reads 40 psi
